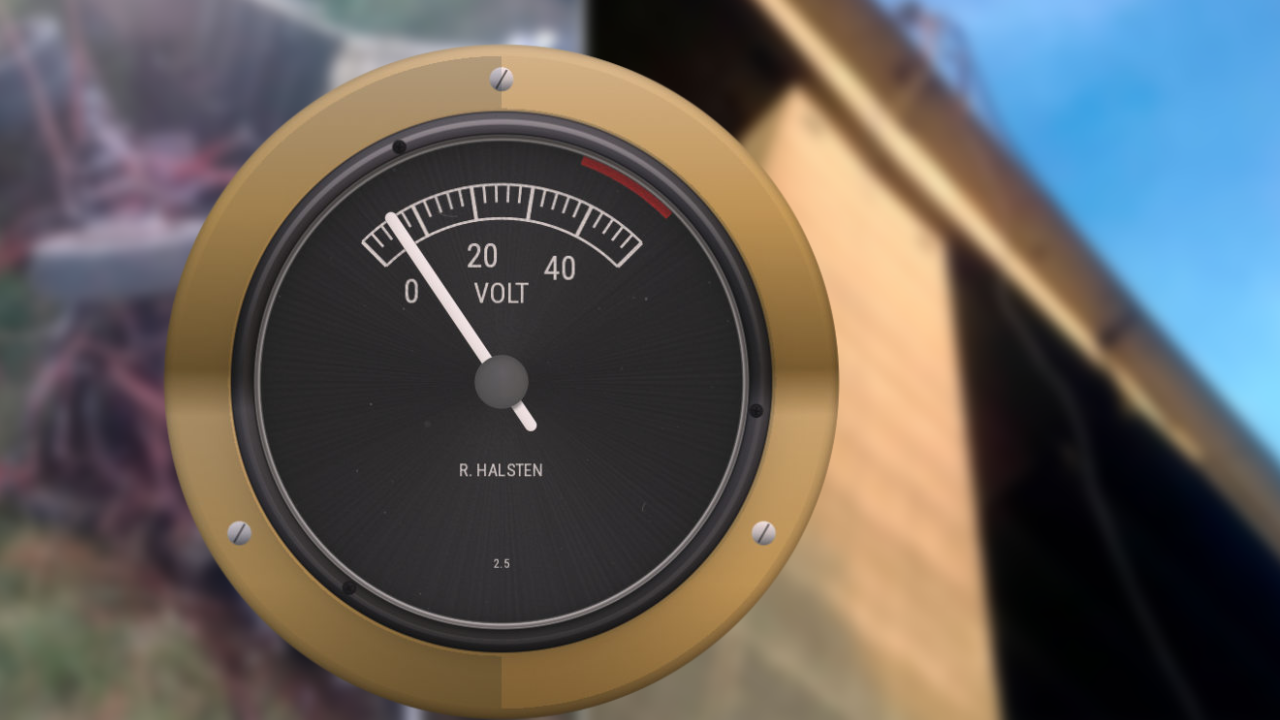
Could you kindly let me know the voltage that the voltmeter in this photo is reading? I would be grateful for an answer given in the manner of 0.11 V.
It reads 6 V
